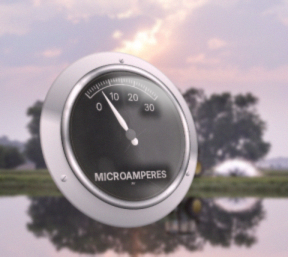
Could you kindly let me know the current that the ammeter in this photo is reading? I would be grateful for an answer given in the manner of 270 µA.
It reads 5 µA
